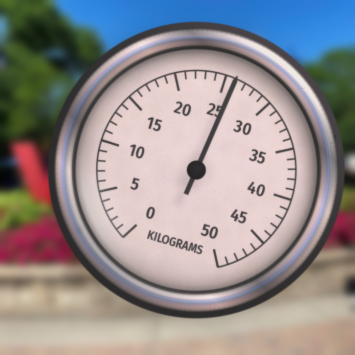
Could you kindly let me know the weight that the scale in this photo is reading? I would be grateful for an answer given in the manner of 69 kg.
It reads 26 kg
